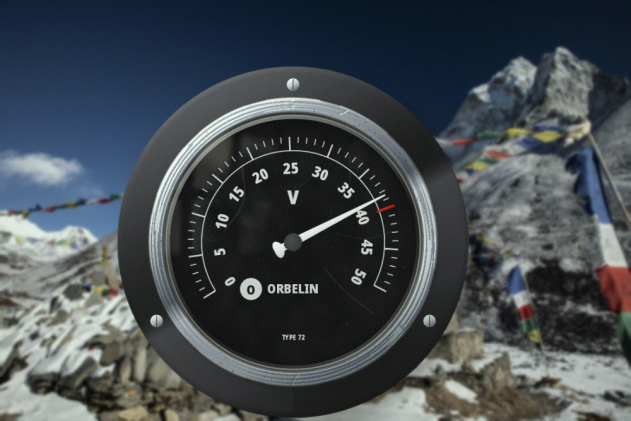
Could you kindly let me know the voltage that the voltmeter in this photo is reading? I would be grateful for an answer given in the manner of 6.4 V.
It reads 38.5 V
